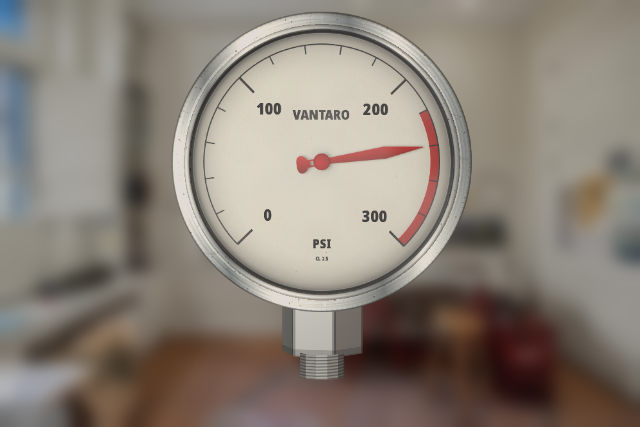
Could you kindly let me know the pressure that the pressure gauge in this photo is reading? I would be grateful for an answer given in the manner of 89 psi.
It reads 240 psi
